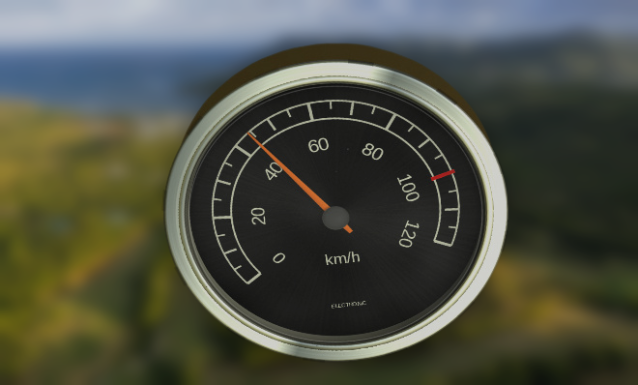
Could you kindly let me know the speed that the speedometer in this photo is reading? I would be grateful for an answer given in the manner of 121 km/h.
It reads 45 km/h
